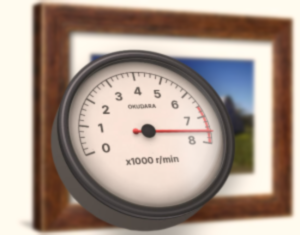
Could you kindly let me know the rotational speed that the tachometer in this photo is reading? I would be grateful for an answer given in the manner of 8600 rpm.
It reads 7600 rpm
